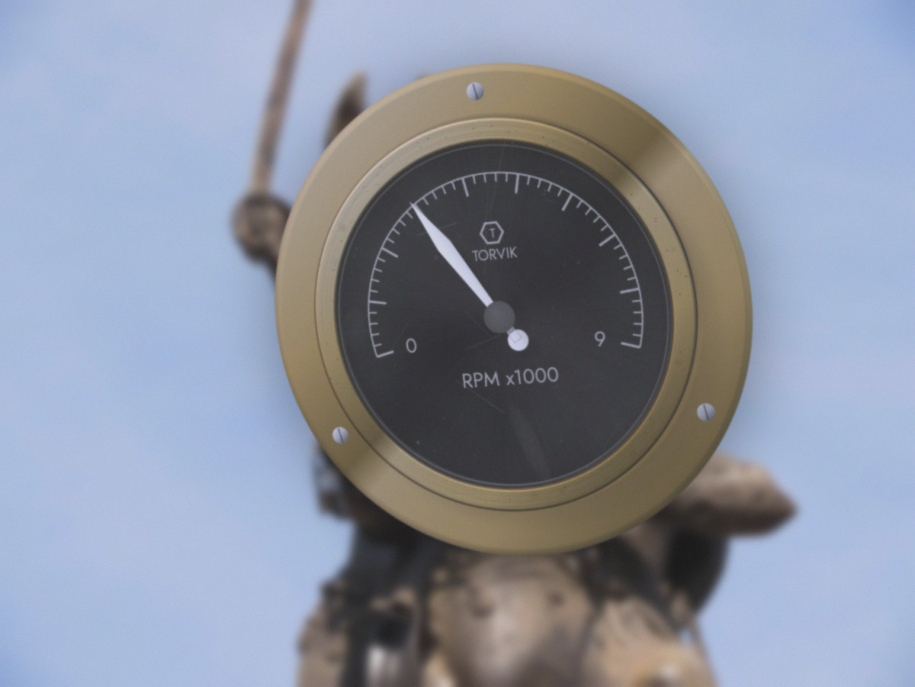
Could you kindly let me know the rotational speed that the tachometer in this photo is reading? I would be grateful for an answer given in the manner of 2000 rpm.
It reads 3000 rpm
